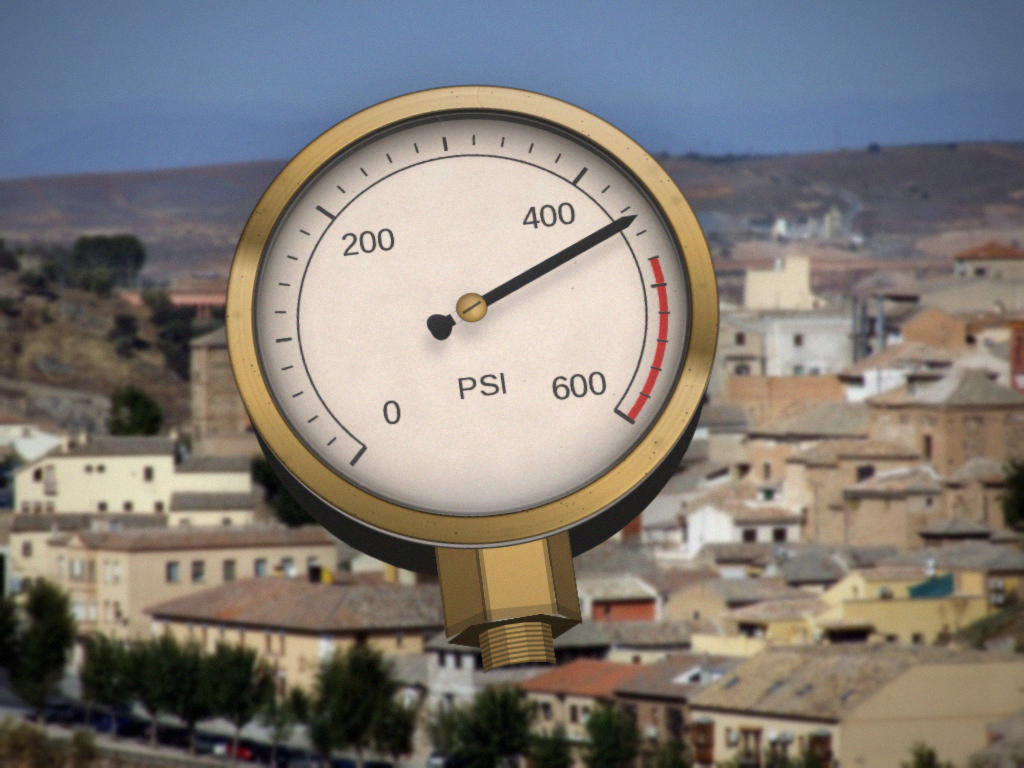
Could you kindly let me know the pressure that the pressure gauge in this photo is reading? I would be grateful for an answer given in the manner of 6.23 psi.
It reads 450 psi
